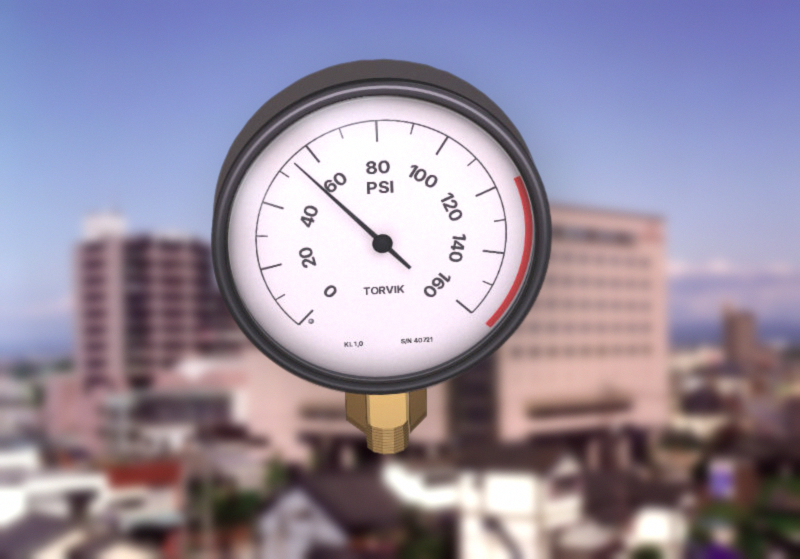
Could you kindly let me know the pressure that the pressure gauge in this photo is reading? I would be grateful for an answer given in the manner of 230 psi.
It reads 55 psi
